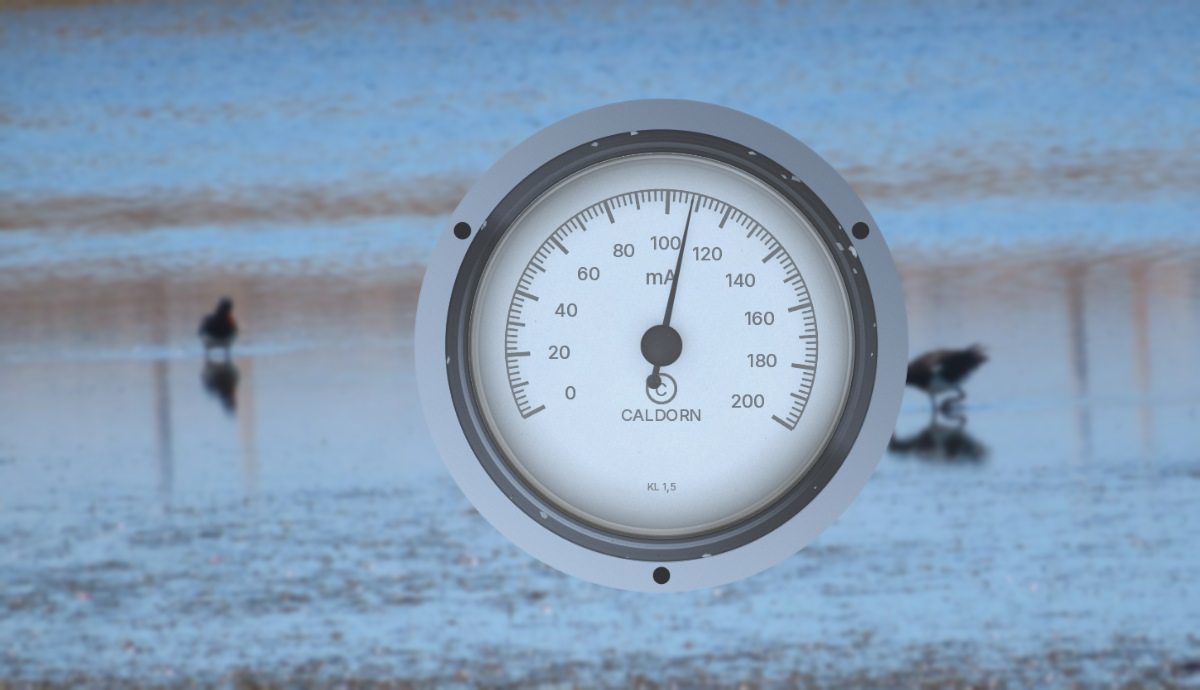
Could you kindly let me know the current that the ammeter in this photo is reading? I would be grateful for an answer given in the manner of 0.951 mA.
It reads 108 mA
